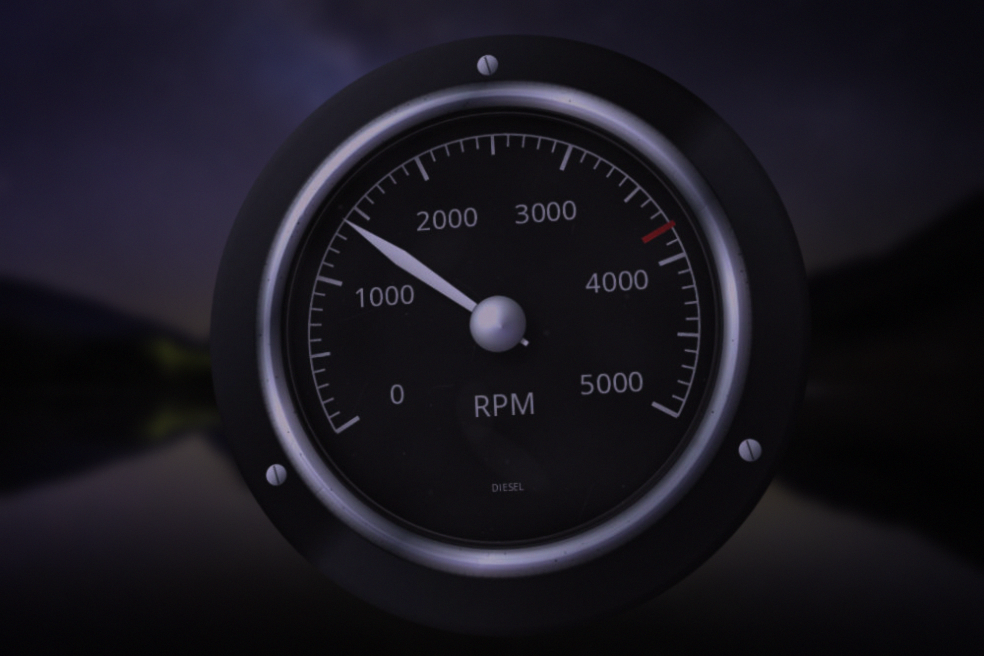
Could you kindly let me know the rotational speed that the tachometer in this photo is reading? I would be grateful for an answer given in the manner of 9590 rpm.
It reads 1400 rpm
